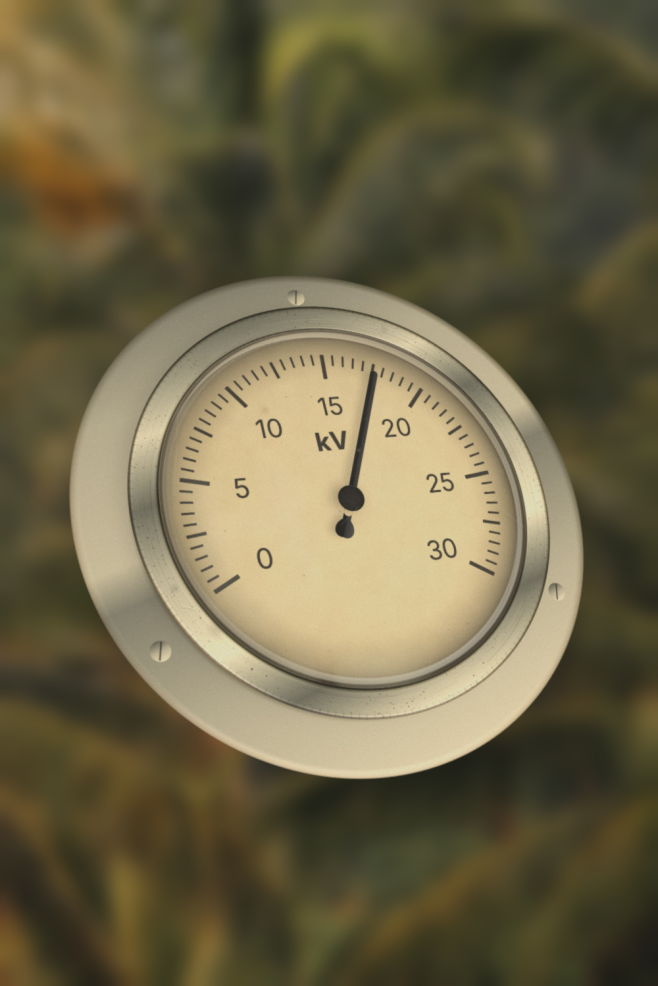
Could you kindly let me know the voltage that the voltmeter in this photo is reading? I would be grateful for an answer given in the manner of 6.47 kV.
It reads 17.5 kV
